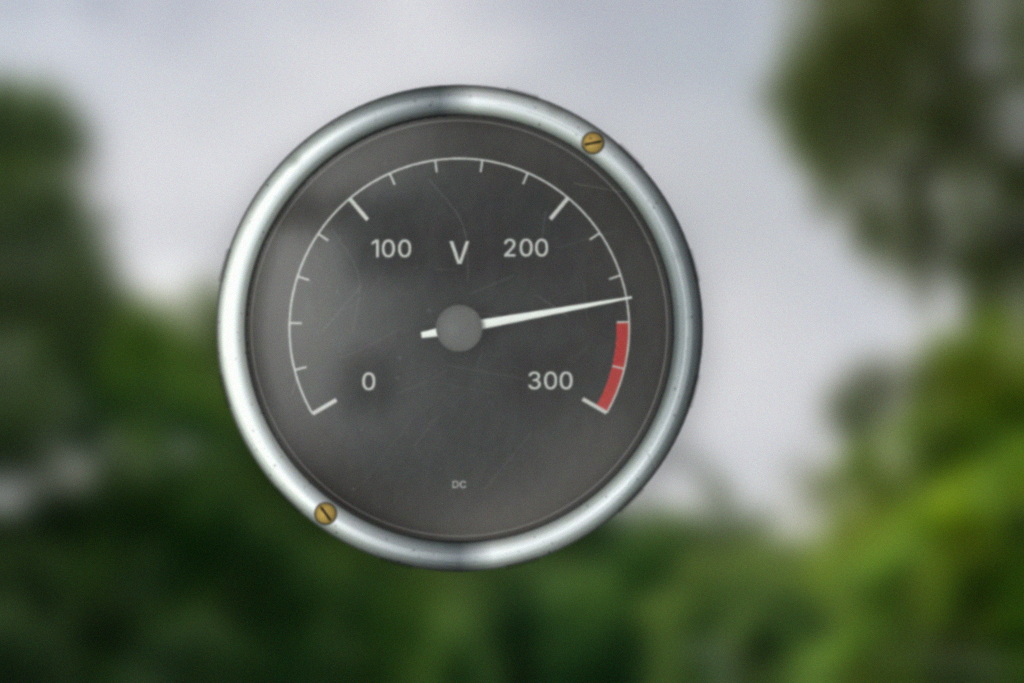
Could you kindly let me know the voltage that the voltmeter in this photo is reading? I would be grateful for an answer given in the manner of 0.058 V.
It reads 250 V
